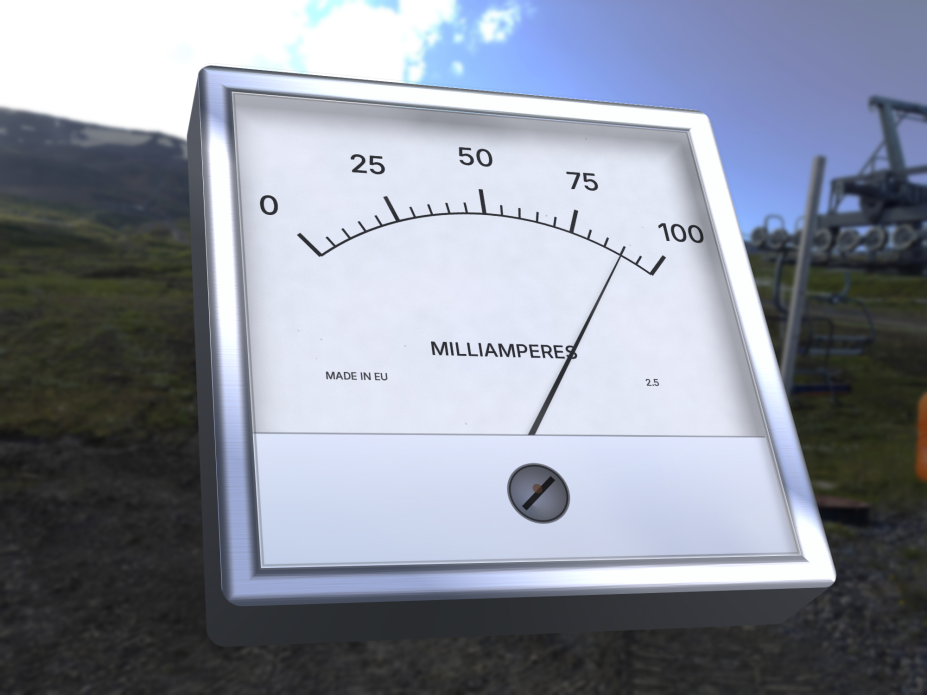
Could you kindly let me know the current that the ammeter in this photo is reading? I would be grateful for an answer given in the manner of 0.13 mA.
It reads 90 mA
